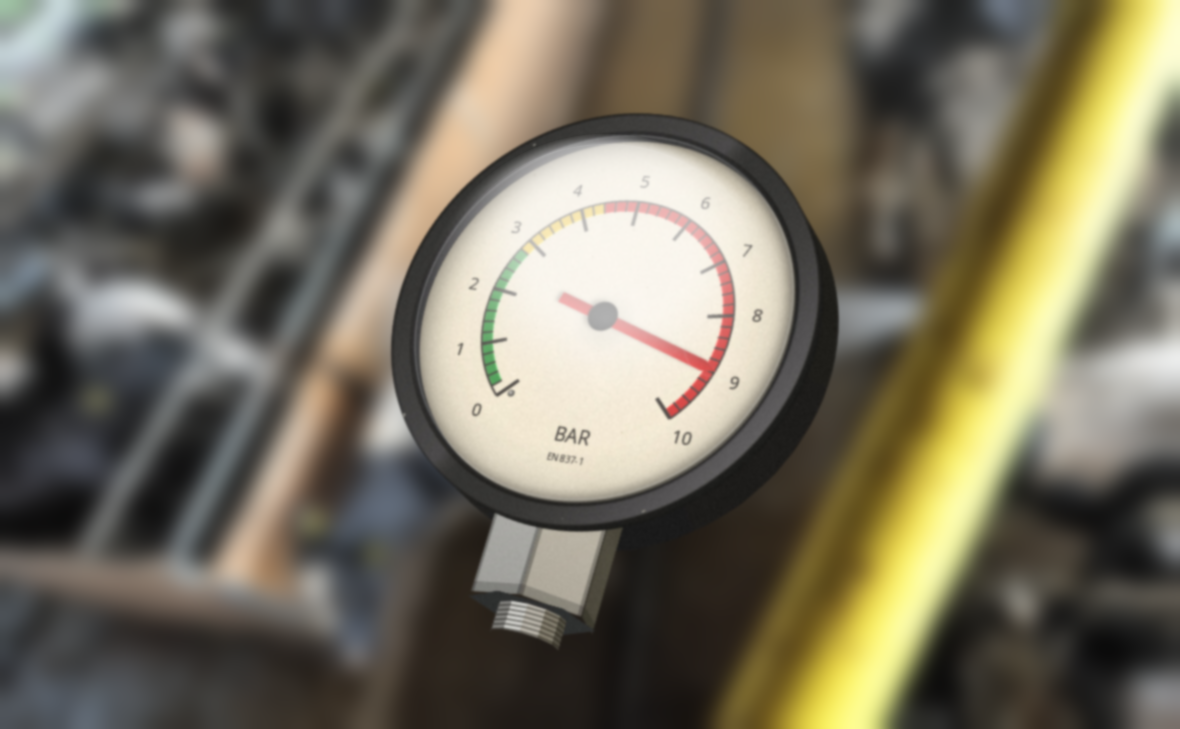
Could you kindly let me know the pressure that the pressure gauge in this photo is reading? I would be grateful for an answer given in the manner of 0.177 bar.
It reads 9 bar
